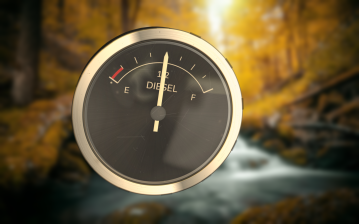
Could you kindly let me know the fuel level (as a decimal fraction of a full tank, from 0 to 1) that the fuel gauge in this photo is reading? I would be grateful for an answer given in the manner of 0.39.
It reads 0.5
